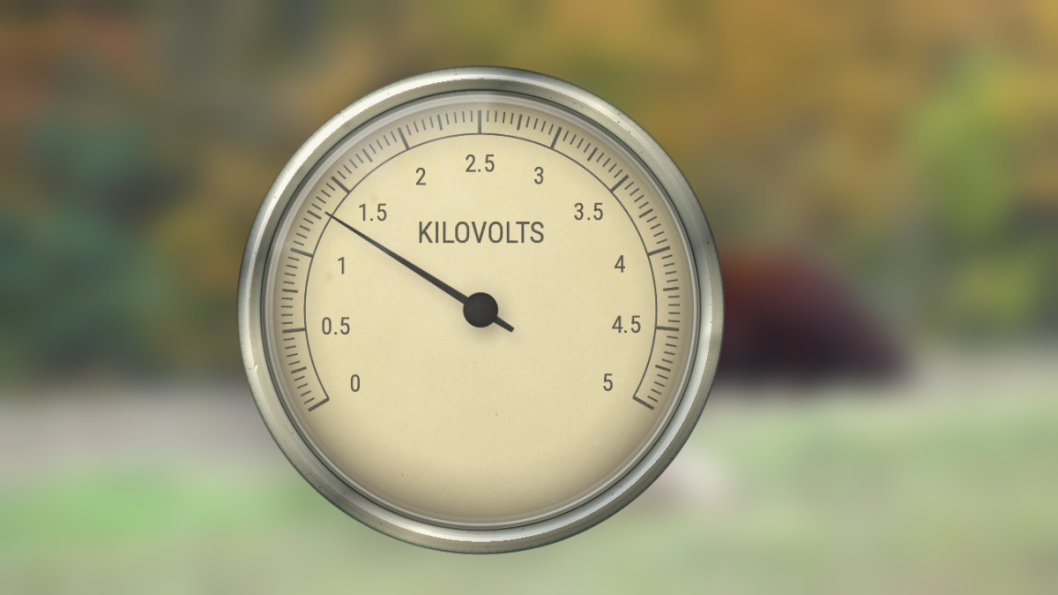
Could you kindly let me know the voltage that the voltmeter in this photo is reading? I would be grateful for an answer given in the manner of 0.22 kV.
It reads 1.3 kV
